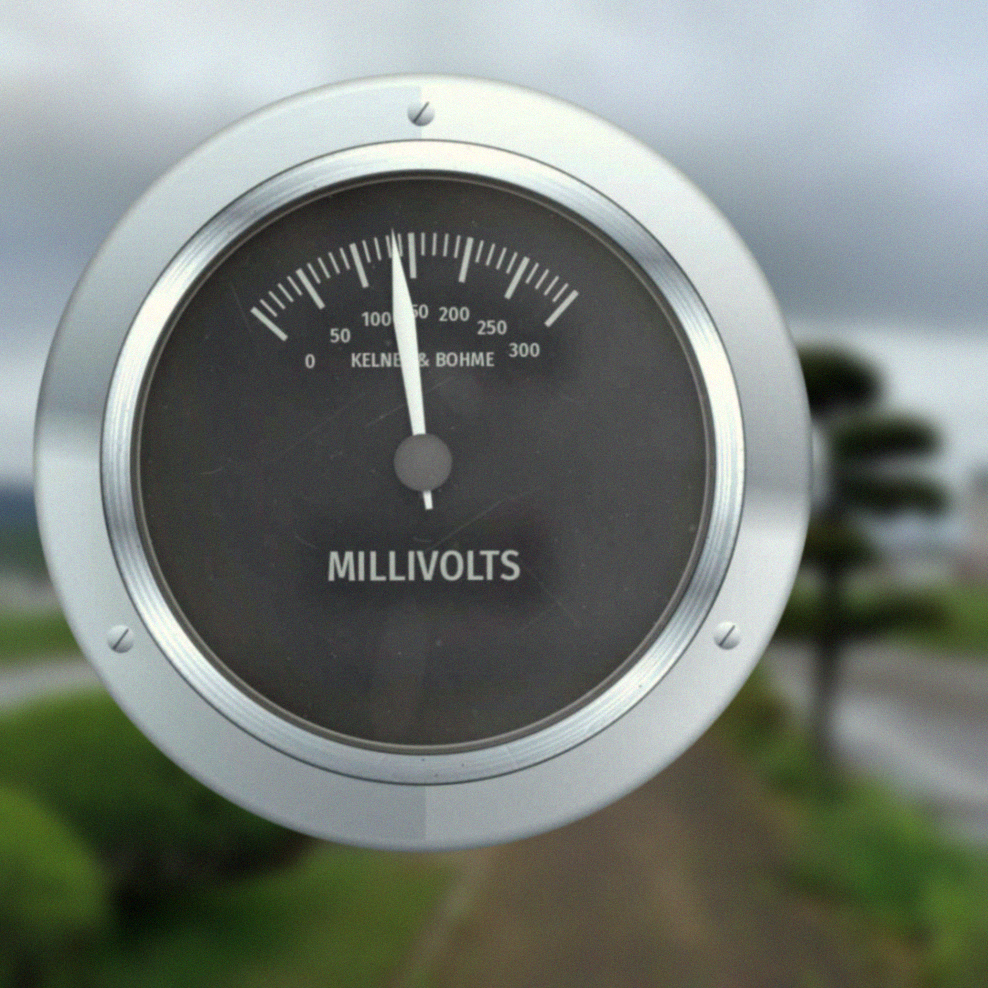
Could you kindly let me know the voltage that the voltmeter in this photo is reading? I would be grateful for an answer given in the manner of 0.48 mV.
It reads 135 mV
